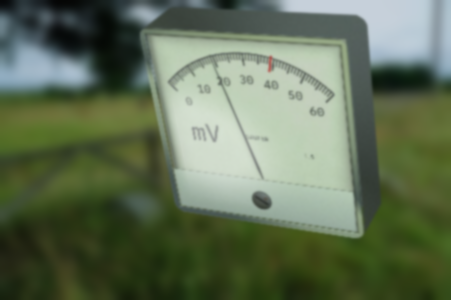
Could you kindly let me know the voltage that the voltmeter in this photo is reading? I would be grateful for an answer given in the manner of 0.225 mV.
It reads 20 mV
